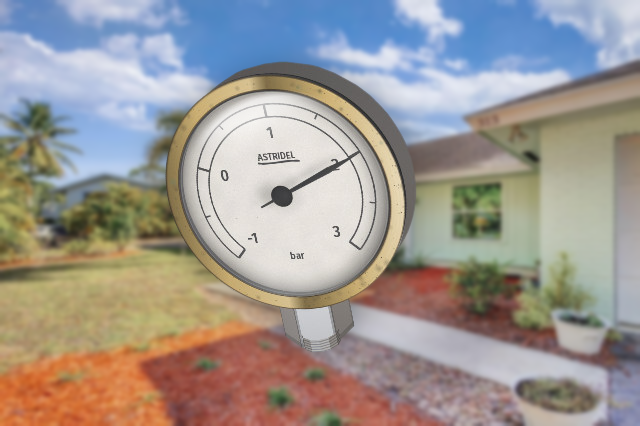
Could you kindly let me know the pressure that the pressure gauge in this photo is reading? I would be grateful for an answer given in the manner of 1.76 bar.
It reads 2 bar
